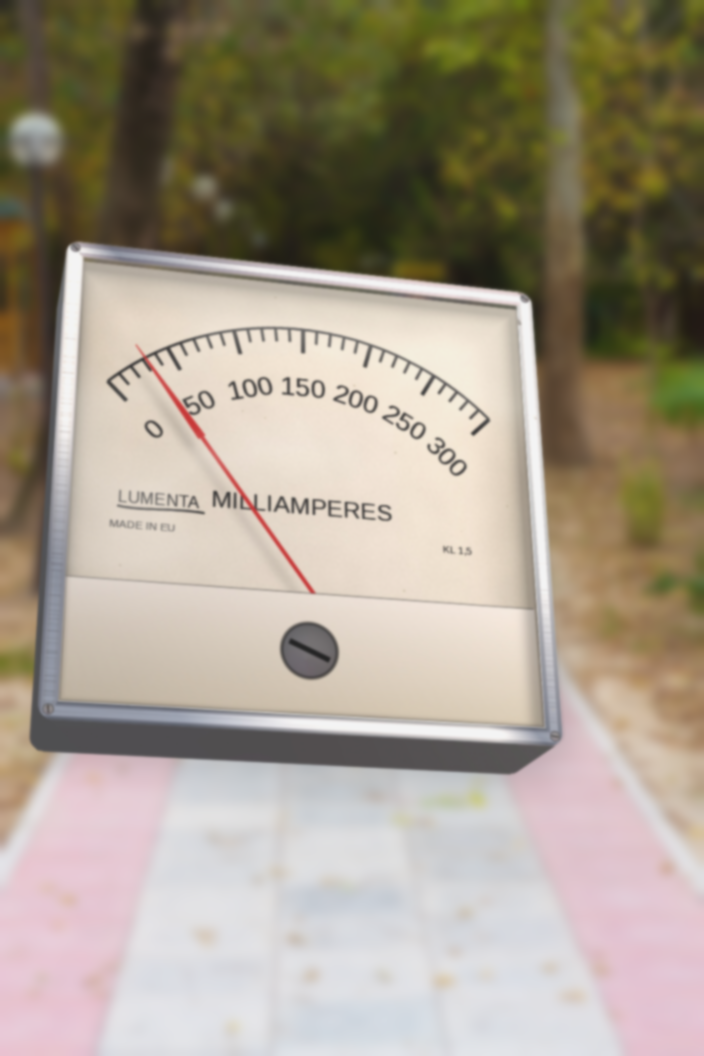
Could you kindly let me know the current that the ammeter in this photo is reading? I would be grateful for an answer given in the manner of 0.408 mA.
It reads 30 mA
